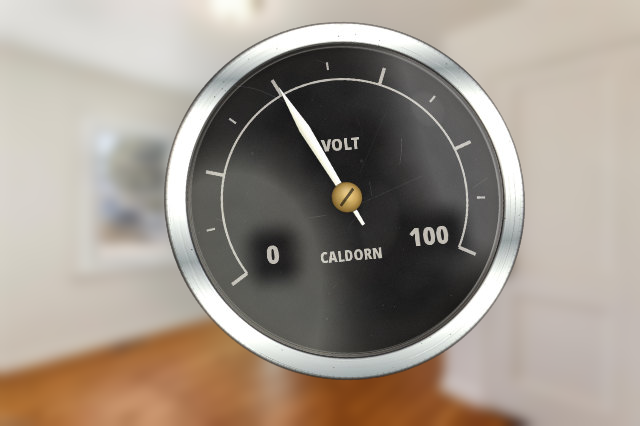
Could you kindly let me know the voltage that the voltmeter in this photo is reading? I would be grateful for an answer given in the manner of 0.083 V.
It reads 40 V
